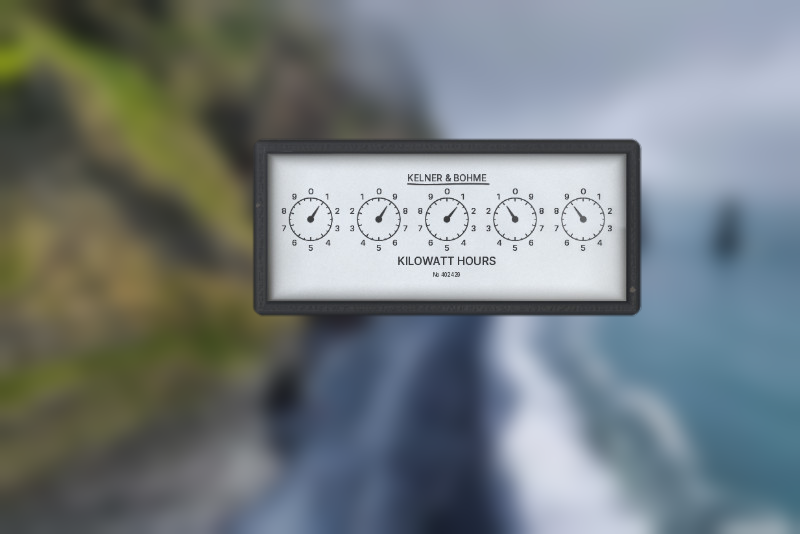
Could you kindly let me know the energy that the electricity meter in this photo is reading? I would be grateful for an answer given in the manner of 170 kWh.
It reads 9109 kWh
